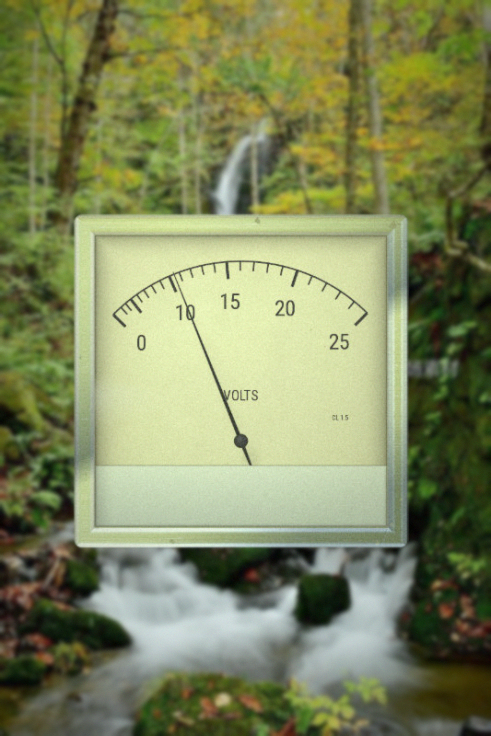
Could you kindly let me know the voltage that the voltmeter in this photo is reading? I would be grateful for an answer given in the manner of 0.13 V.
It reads 10.5 V
